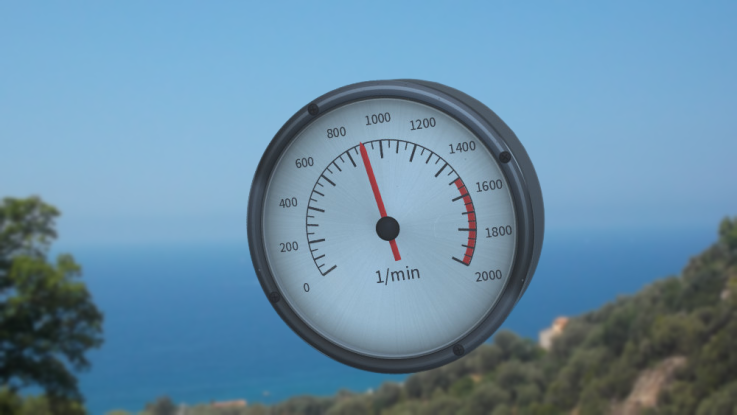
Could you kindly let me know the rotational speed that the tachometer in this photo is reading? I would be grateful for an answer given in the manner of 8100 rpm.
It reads 900 rpm
